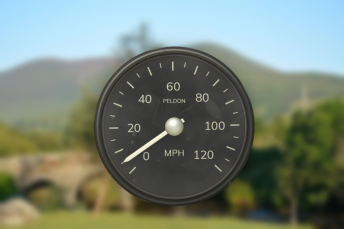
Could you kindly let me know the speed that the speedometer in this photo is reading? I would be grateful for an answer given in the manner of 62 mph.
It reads 5 mph
